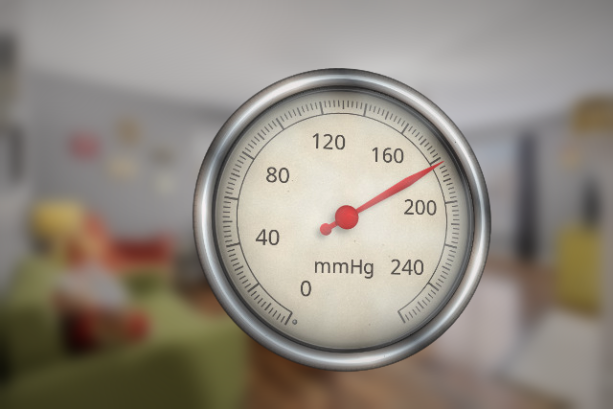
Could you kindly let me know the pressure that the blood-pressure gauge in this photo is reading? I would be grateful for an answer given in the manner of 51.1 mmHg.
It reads 182 mmHg
